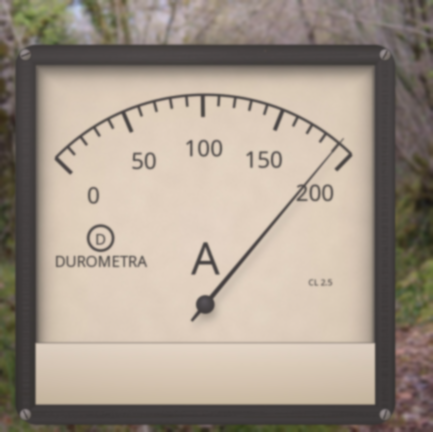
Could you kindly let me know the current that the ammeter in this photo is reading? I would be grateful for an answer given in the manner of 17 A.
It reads 190 A
